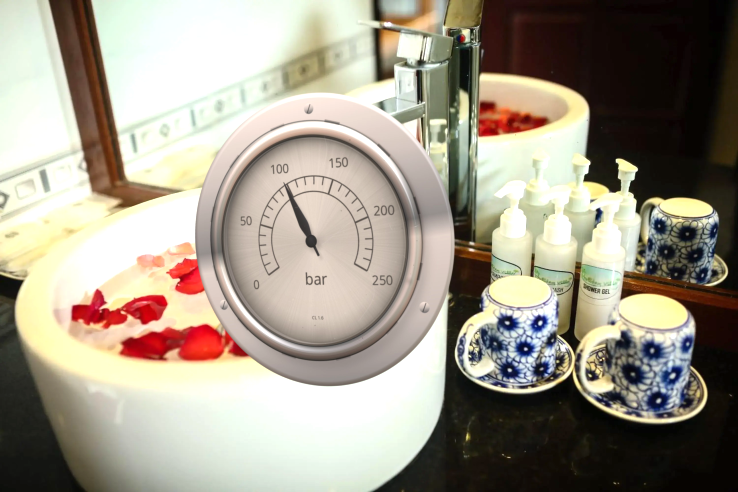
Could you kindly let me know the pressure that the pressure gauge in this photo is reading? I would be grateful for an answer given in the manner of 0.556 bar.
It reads 100 bar
